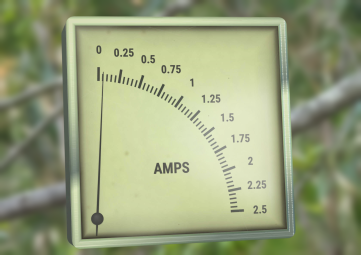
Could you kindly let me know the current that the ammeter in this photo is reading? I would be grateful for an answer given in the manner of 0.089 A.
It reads 0.05 A
